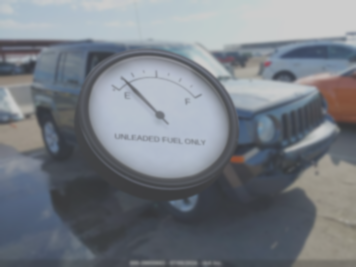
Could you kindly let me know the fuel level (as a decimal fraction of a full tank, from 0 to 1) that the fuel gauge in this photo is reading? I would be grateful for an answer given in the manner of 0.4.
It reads 0.125
